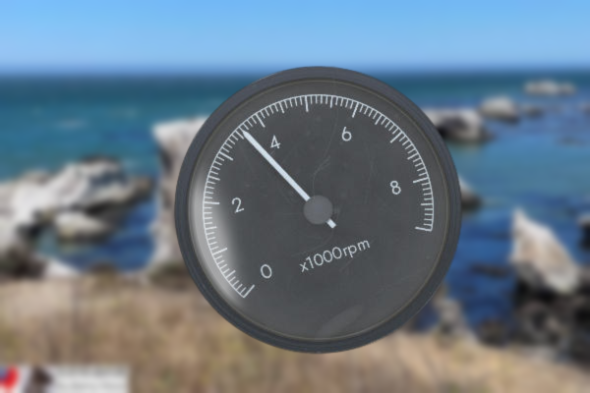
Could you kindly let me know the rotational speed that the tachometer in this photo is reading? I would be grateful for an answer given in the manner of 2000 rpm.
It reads 3600 rpm
